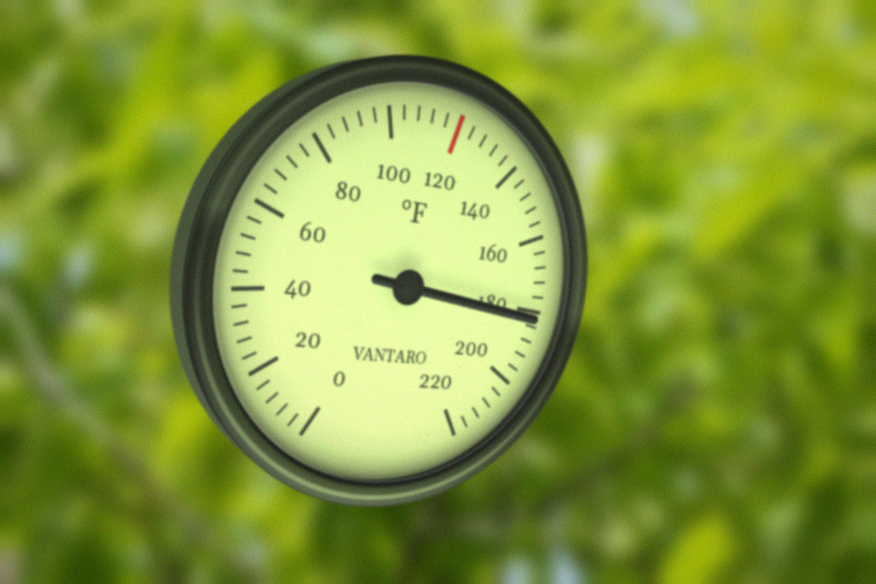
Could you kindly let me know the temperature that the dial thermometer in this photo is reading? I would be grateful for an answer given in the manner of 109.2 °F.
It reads 182 °F
